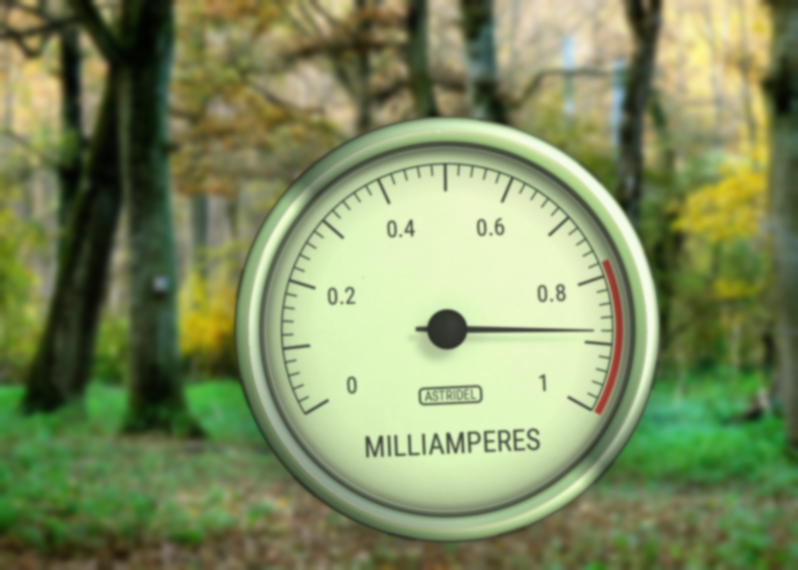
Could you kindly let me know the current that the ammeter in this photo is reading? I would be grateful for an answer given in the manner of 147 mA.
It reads 0.88 mA
